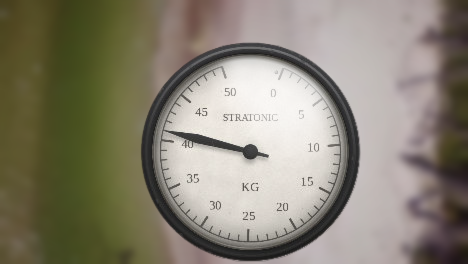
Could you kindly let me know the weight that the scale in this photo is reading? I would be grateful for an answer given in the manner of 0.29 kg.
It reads 41 kg
